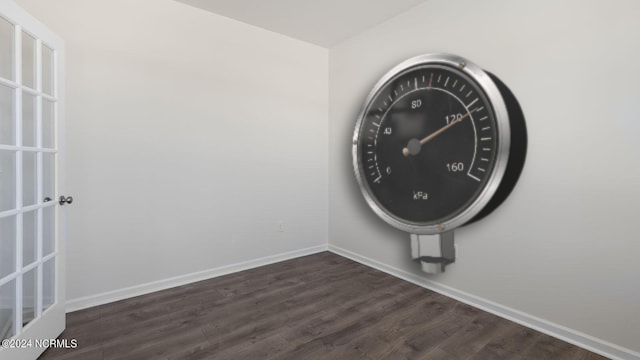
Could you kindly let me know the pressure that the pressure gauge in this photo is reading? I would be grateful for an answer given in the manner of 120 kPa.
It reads 125 kPa
